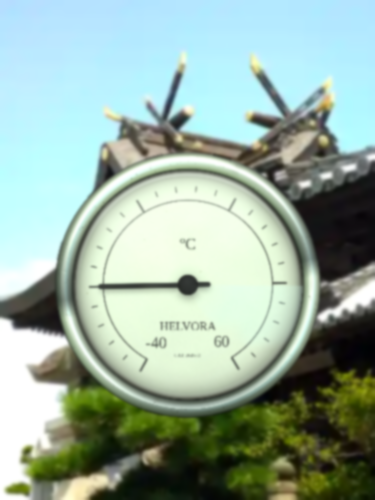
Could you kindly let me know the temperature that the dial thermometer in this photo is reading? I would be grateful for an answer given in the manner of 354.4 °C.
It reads -20 °C
